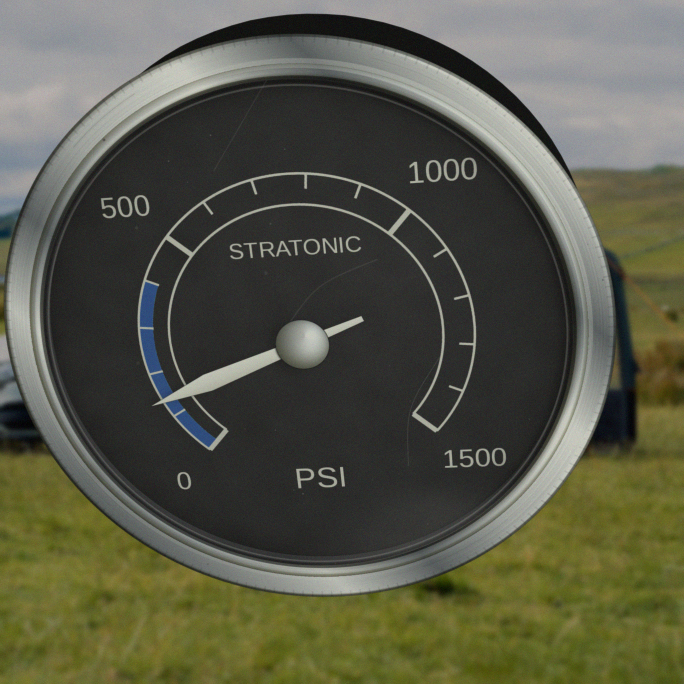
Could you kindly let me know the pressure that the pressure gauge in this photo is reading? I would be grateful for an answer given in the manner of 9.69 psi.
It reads 150 psi
